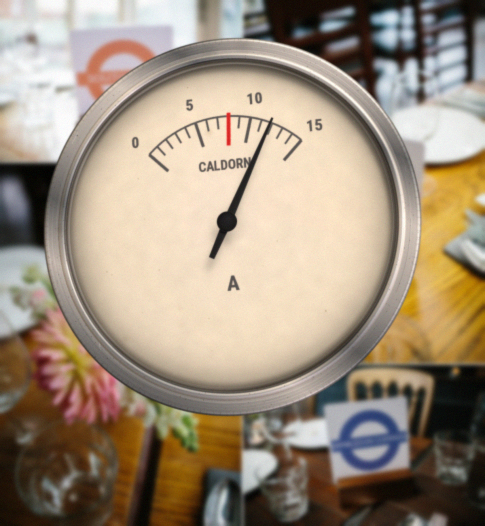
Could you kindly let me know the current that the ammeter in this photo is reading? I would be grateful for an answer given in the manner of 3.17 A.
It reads 12 A
